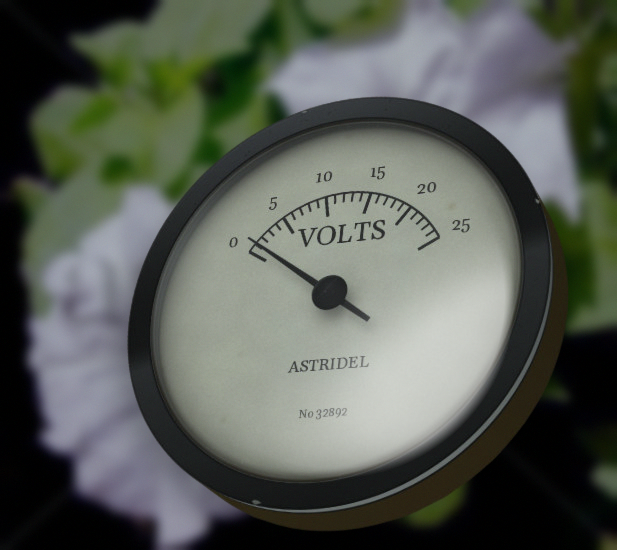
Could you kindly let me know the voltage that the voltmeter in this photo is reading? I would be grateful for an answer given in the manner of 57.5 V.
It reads 1 V
